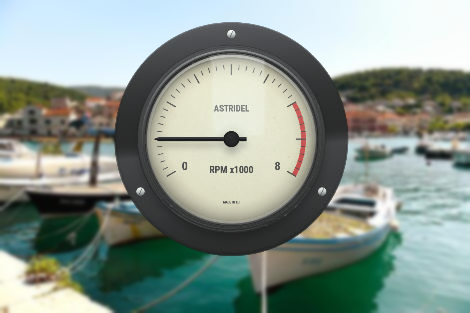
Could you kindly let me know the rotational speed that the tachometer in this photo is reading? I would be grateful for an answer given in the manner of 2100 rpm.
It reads 1000 rpm
